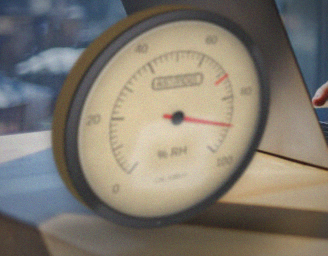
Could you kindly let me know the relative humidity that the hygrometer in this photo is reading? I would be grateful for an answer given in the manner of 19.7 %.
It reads 90 %
